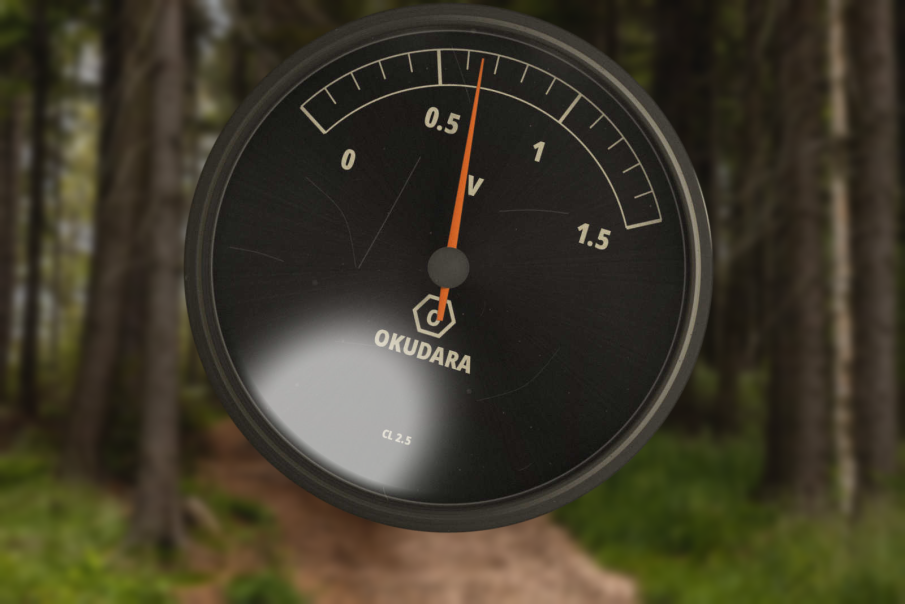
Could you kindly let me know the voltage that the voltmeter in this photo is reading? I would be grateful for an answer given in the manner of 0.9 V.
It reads 0.65 V
